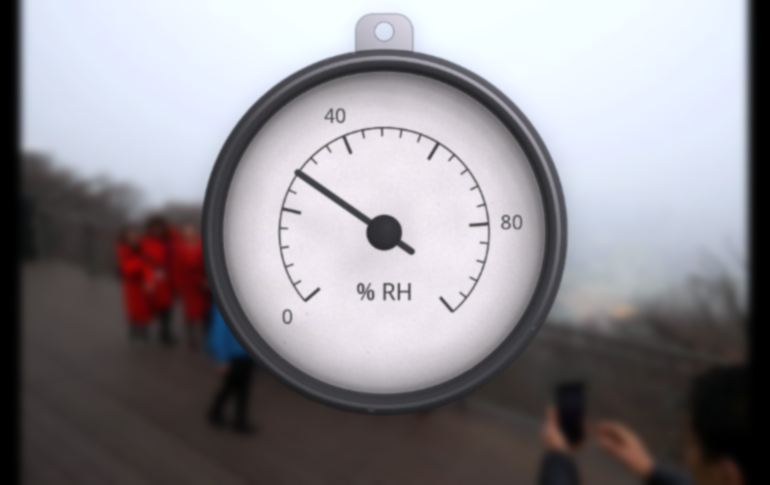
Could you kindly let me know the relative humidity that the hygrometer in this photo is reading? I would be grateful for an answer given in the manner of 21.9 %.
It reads 28 %
